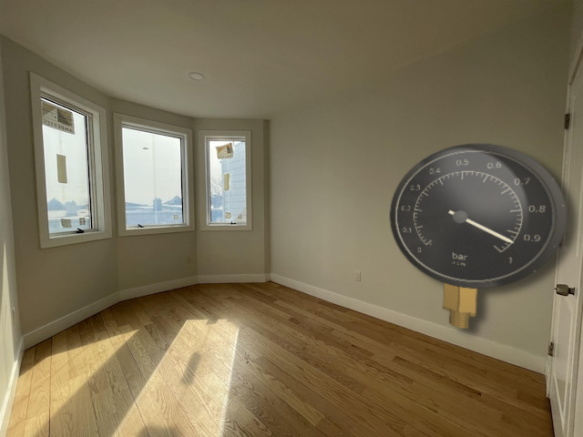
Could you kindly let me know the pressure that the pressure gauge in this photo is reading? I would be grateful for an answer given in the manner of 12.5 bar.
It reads 0.94 bar
